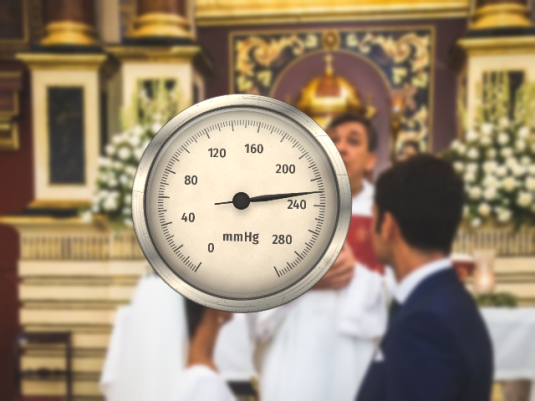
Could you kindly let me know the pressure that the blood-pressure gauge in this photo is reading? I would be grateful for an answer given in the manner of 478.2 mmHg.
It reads 230 mmHg
